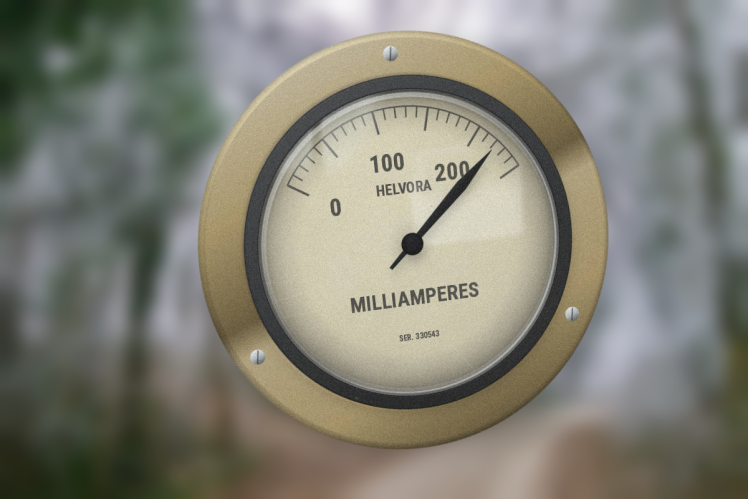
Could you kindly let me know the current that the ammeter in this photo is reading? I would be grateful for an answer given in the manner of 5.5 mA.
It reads 220 mA
